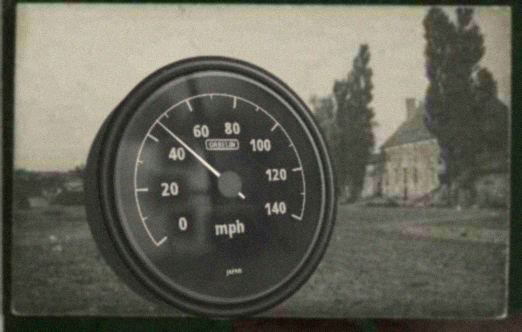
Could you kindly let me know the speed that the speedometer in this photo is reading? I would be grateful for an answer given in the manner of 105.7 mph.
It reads 45 mph
